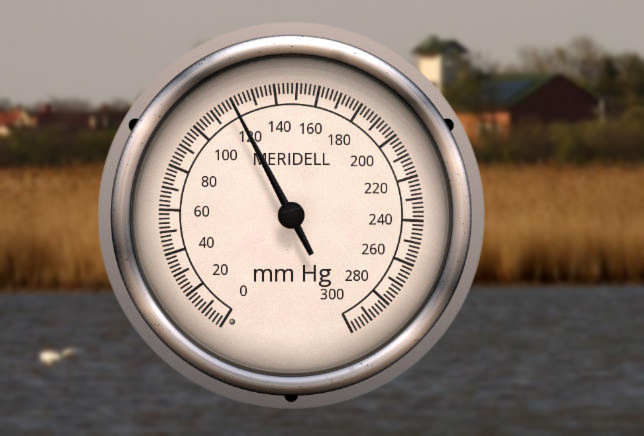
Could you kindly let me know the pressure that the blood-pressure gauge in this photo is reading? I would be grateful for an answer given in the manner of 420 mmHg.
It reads 120 mmHg
